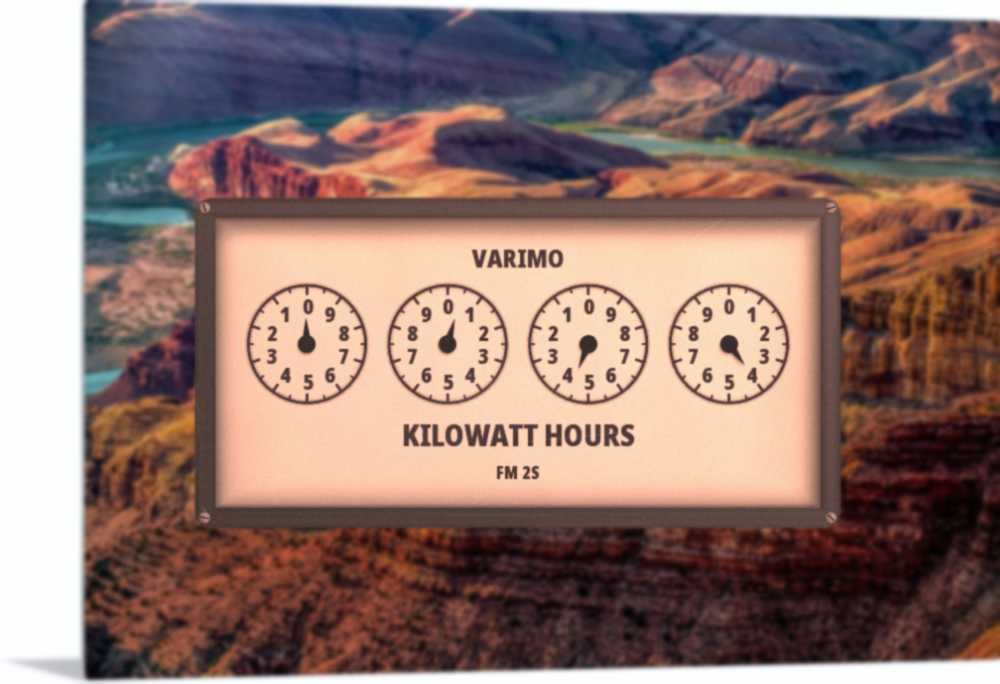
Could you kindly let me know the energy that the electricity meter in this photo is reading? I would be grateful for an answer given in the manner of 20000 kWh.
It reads 44 kWh
